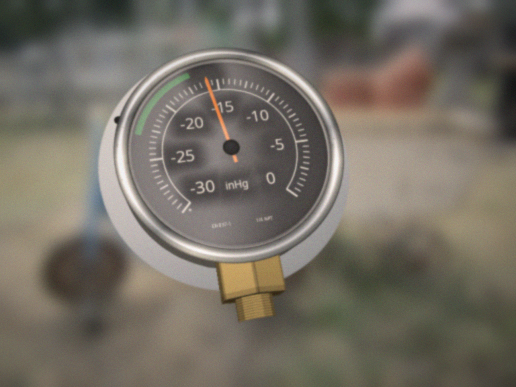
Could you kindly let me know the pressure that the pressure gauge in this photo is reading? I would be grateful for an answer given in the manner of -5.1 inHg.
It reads -16 inHg
